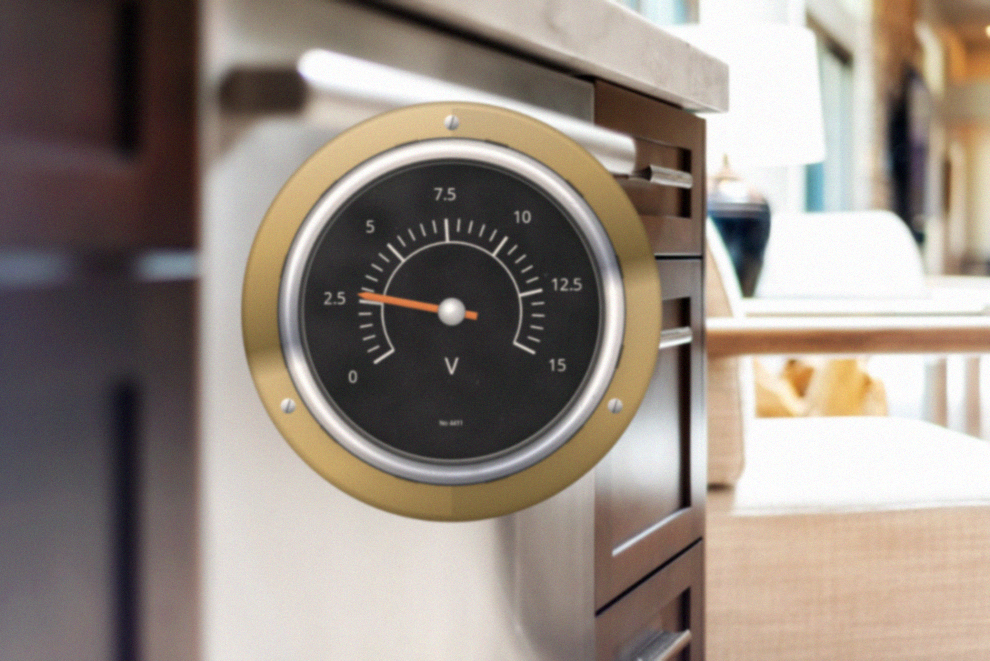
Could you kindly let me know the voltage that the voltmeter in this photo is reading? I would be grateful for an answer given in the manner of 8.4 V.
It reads 2.75 V
